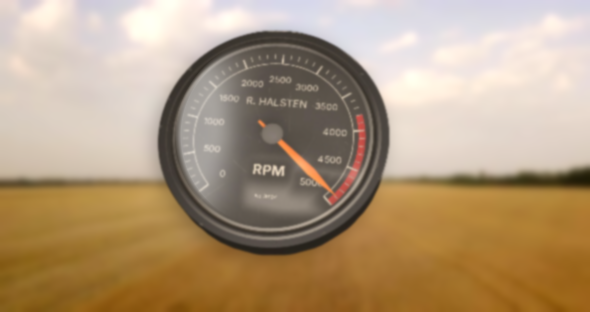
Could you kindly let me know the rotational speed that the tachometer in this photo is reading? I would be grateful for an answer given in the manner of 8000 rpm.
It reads 4900 rpm
